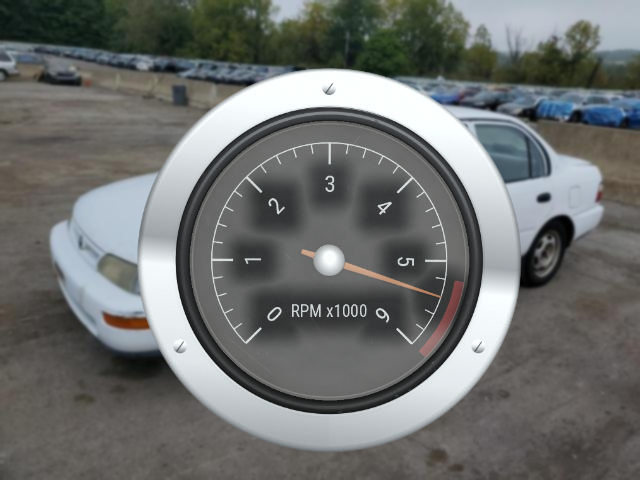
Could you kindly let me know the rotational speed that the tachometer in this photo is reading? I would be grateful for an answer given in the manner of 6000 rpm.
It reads 5400 rpm
